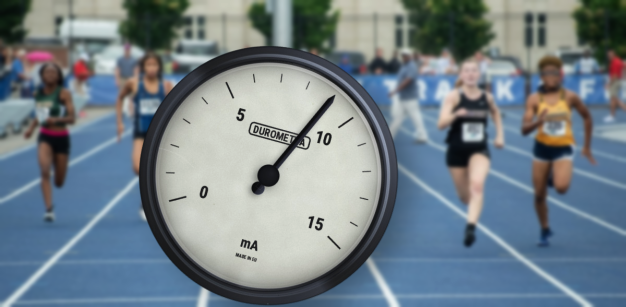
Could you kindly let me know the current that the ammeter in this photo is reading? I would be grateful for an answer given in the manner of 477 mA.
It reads 9 mA
